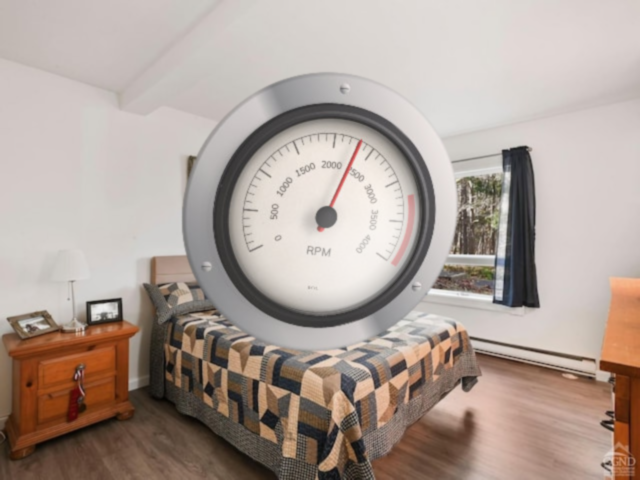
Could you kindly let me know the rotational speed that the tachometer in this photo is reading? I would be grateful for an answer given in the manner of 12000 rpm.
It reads 2300 rpm
